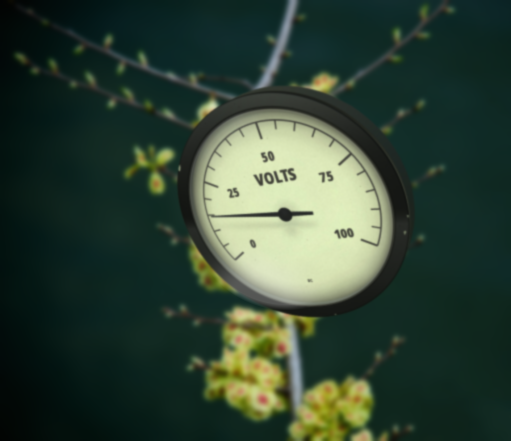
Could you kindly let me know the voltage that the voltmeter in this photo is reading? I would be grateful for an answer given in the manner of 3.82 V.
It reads 15 V
